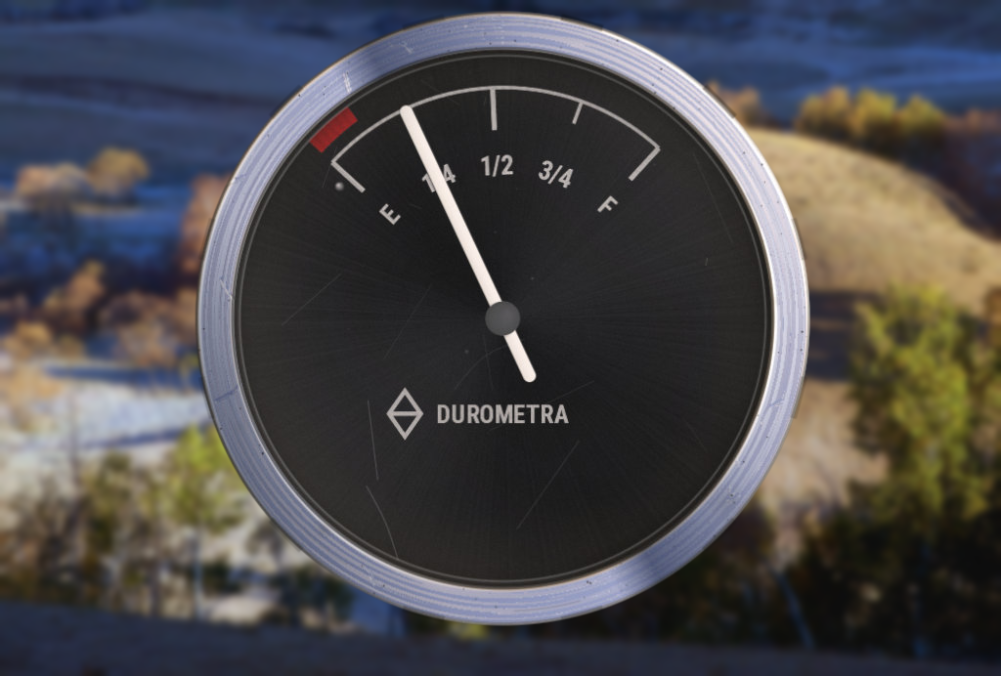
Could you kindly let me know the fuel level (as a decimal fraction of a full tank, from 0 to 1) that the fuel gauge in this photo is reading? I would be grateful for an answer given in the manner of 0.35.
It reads 0.25
